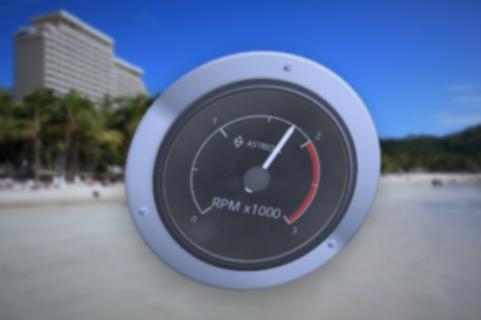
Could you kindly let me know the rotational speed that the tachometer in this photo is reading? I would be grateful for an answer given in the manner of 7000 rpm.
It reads 1750 rpm
